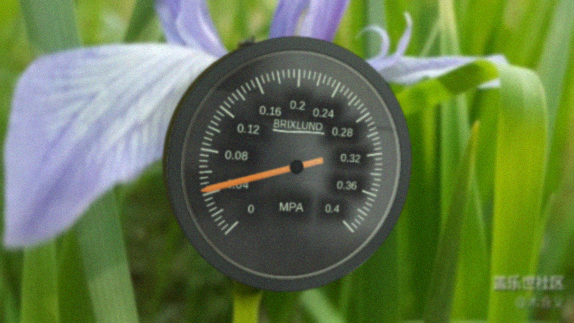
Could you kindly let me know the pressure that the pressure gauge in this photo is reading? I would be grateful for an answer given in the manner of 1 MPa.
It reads 0.045 MPa
